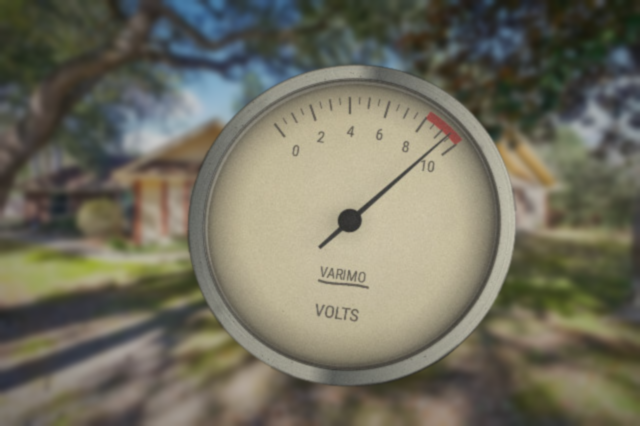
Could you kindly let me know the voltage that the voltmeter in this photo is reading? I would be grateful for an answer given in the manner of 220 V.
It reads 9.5 V
